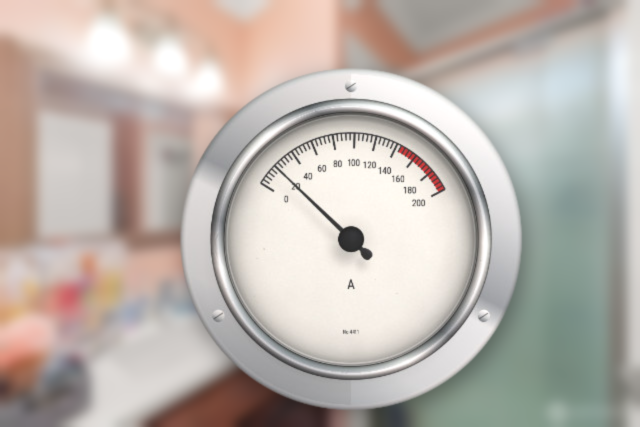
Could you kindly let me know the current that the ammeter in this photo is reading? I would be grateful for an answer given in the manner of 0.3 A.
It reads 20 A
